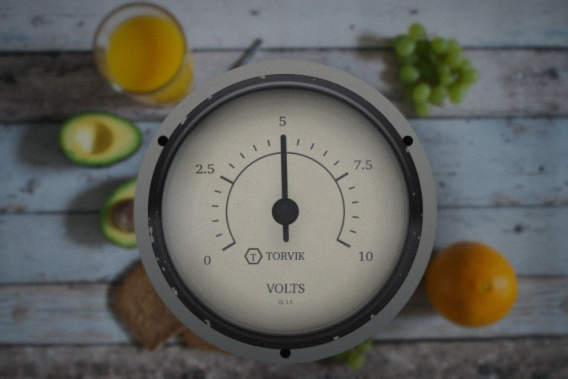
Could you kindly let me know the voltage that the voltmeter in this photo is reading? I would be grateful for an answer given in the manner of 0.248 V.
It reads 5 V
